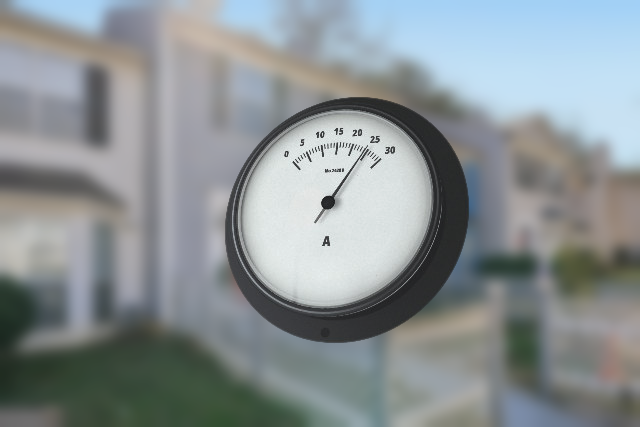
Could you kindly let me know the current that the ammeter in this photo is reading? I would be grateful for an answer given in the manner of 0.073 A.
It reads 25 A
